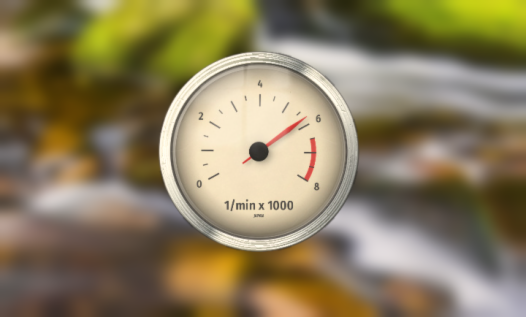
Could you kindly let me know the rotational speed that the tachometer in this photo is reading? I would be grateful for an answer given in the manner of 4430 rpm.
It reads 5750 rpm
